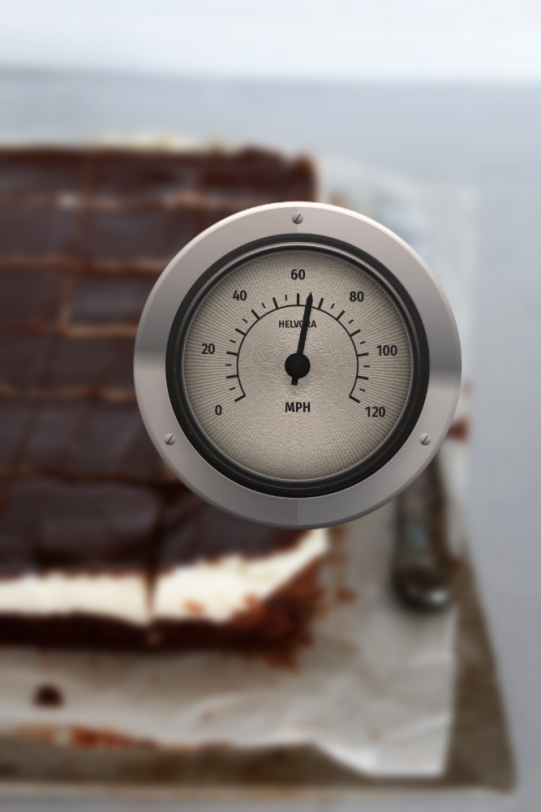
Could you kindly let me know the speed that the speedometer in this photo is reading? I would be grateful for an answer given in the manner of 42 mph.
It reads 65 mph
